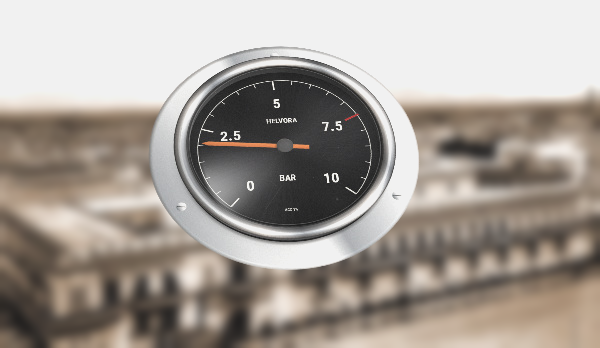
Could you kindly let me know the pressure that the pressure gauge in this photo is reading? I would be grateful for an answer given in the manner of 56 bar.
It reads 2 bar
